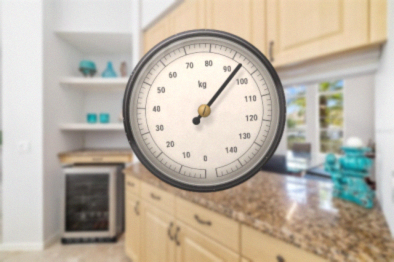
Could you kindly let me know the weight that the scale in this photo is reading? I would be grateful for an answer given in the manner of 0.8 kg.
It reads 94 kg
